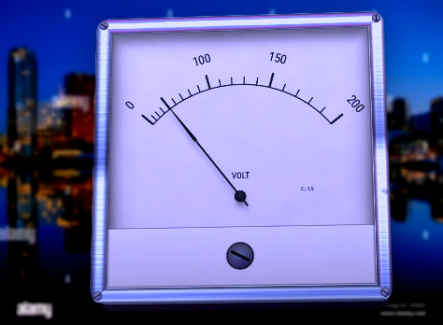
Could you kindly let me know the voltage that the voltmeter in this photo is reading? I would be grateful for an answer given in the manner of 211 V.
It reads 50 V
